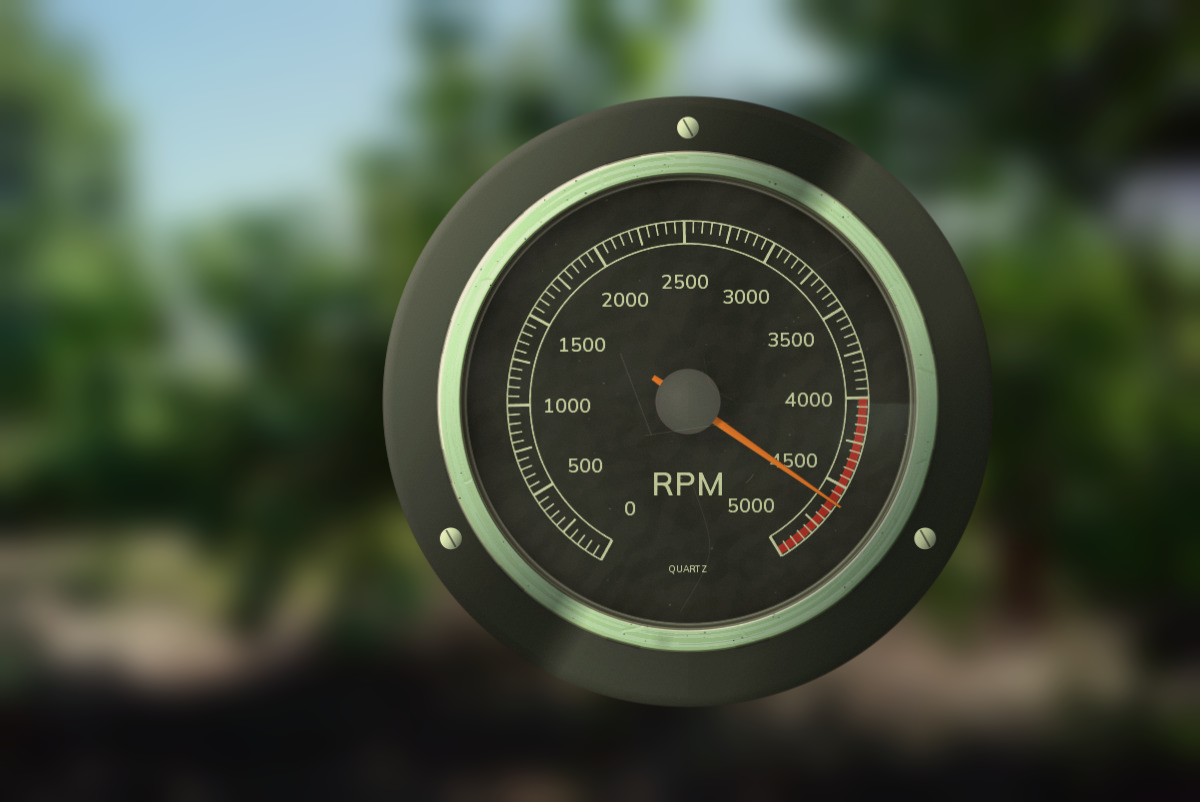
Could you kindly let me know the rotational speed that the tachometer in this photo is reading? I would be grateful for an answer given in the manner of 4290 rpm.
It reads 4600 rpm
